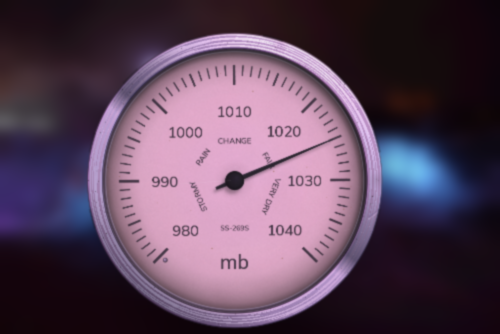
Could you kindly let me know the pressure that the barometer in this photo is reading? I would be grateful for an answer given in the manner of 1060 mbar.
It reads 1025 mbar
